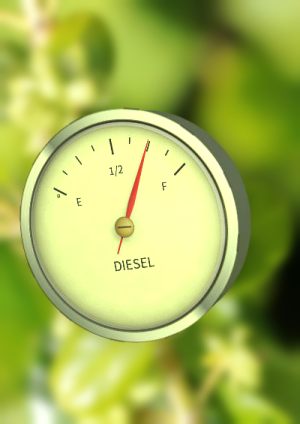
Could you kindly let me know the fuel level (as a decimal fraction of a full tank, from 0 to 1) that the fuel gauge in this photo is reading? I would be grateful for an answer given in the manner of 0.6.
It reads 0.75
